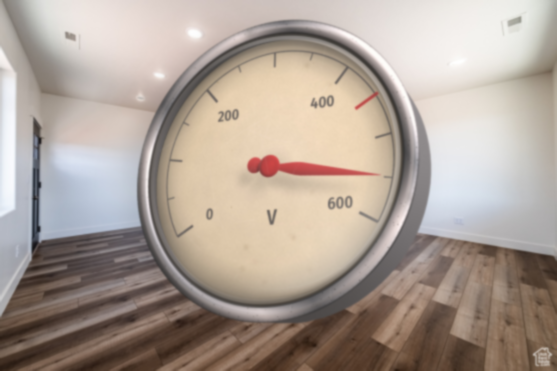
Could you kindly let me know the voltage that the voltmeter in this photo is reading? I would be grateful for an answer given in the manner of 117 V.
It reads 550 V
